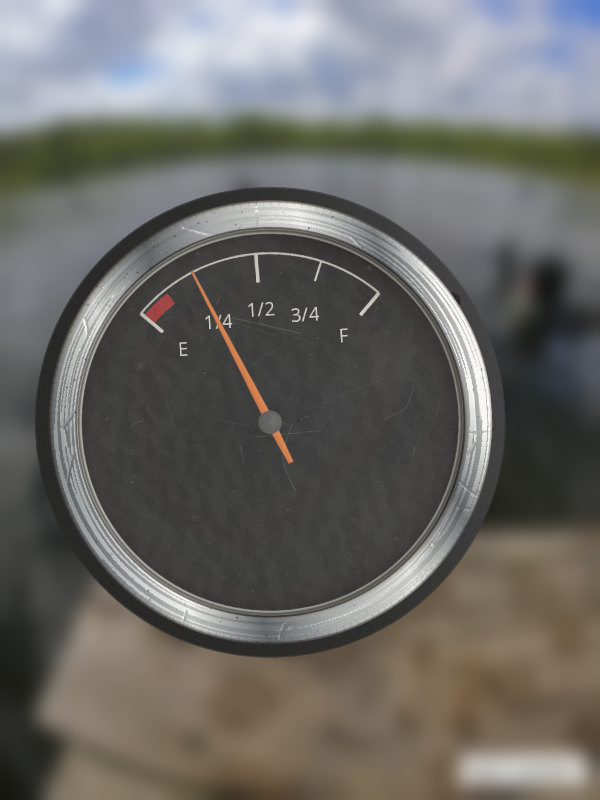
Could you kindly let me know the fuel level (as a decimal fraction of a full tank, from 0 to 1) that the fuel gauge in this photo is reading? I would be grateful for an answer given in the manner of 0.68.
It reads 0.25
